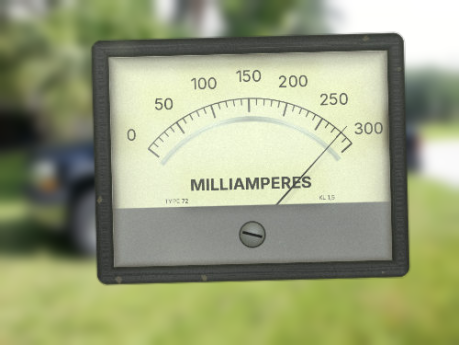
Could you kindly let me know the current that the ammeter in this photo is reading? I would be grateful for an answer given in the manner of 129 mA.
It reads 280 mA
